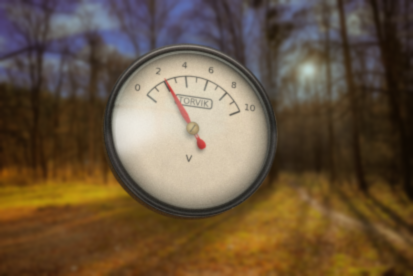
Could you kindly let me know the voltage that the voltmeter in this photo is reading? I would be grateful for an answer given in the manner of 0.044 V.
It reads 2 V
